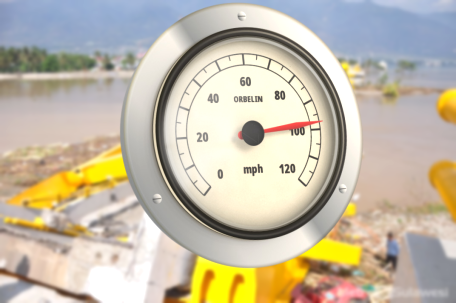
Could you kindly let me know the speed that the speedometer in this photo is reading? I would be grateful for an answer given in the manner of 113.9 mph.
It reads 97.5 mph
